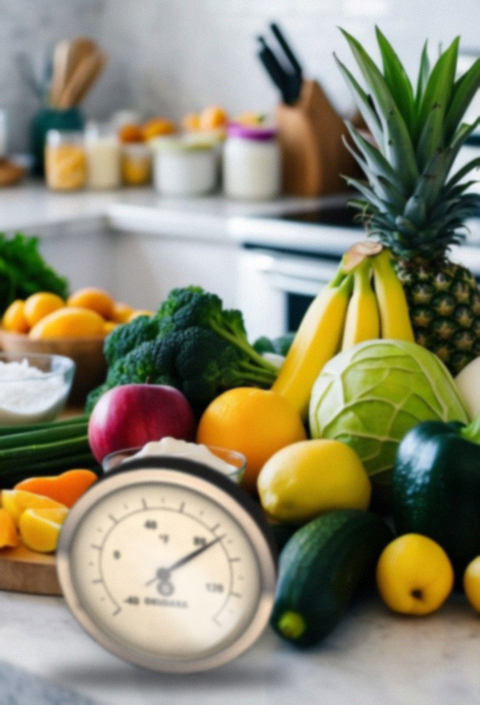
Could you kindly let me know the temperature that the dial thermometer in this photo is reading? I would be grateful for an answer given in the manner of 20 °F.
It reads 85 °F
